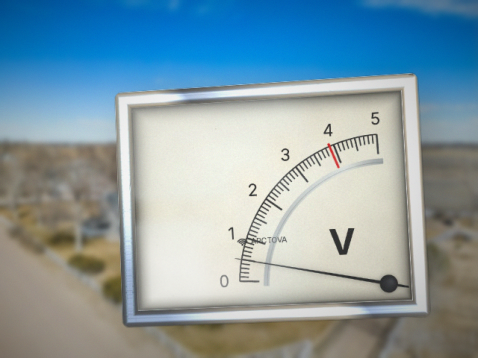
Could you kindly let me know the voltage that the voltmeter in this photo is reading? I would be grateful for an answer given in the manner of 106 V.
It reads 0.5 V
